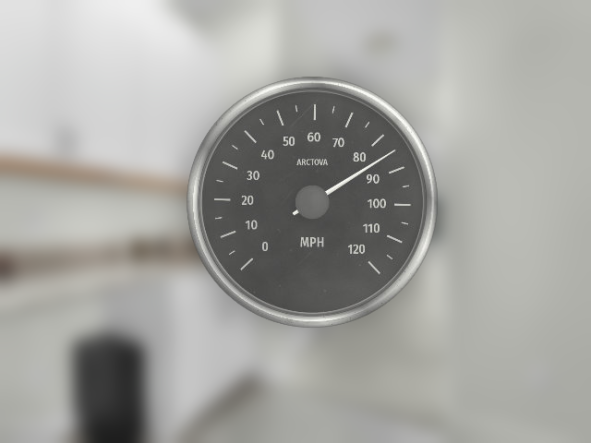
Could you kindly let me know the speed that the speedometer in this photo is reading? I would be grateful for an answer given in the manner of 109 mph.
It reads 85 mph
